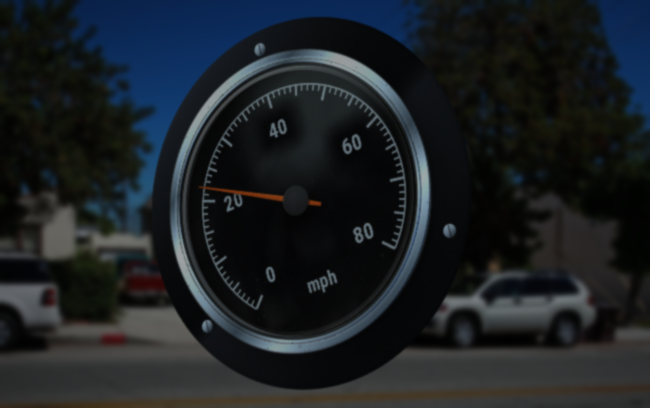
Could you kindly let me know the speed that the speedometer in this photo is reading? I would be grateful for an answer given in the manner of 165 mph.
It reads 22 mph
